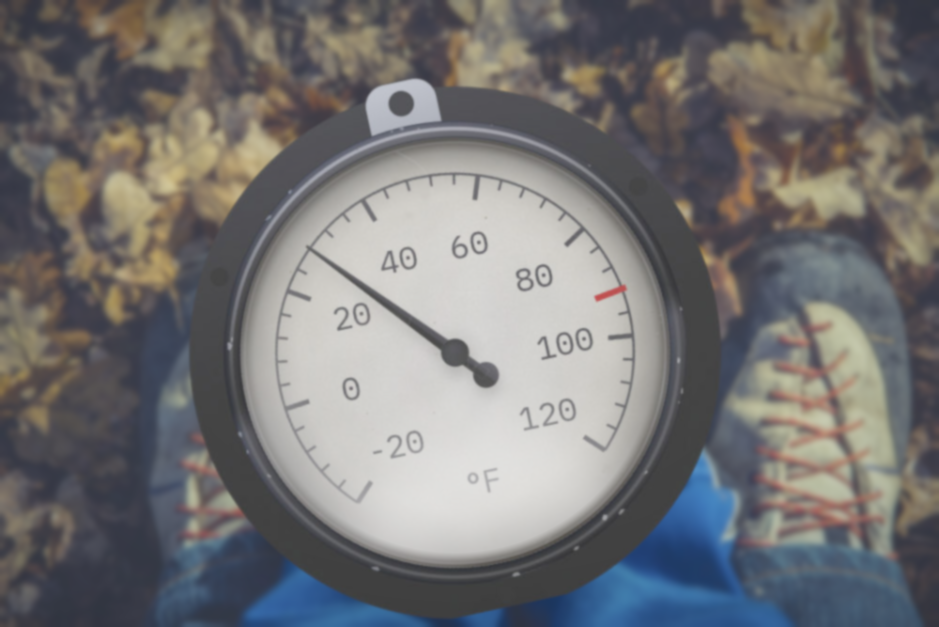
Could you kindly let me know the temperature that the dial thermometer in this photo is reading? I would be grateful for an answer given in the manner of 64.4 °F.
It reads 28 °F
